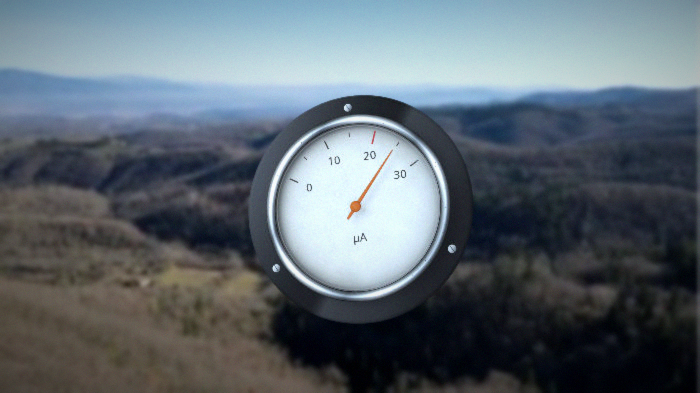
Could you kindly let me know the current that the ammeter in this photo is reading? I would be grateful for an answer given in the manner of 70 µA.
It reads 25 µA
